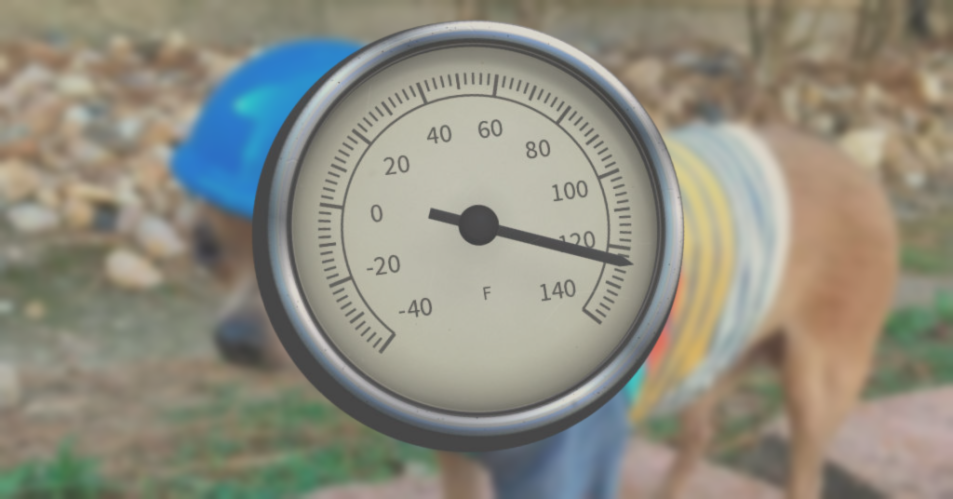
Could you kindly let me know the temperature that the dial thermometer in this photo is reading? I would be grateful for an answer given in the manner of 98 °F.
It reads 124 °F
